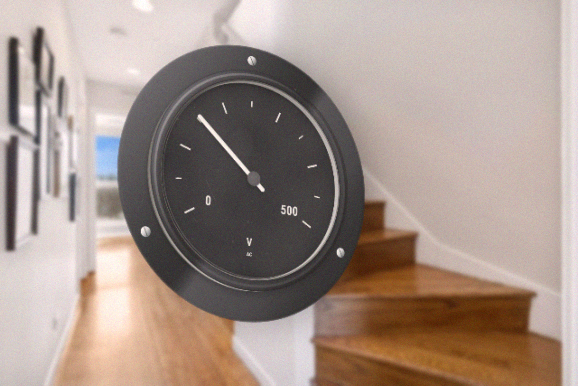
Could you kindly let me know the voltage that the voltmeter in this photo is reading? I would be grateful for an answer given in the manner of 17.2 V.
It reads 150 V
